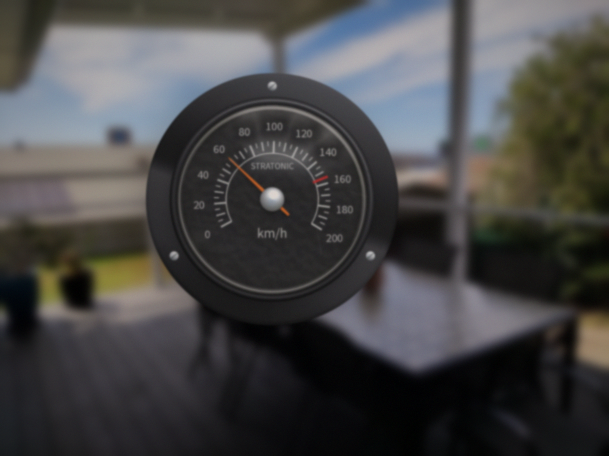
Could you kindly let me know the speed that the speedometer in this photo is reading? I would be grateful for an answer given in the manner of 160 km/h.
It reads 60 km/h
